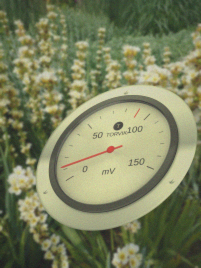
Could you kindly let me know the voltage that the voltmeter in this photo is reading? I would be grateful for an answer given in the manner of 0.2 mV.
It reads 10 mV
